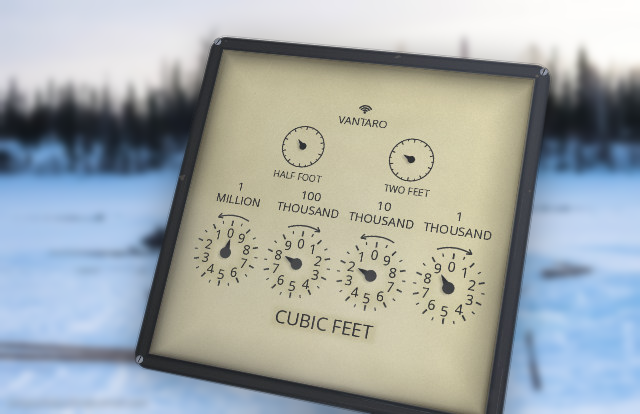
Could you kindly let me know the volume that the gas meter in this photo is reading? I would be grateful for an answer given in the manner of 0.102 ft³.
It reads 981900 ft³
